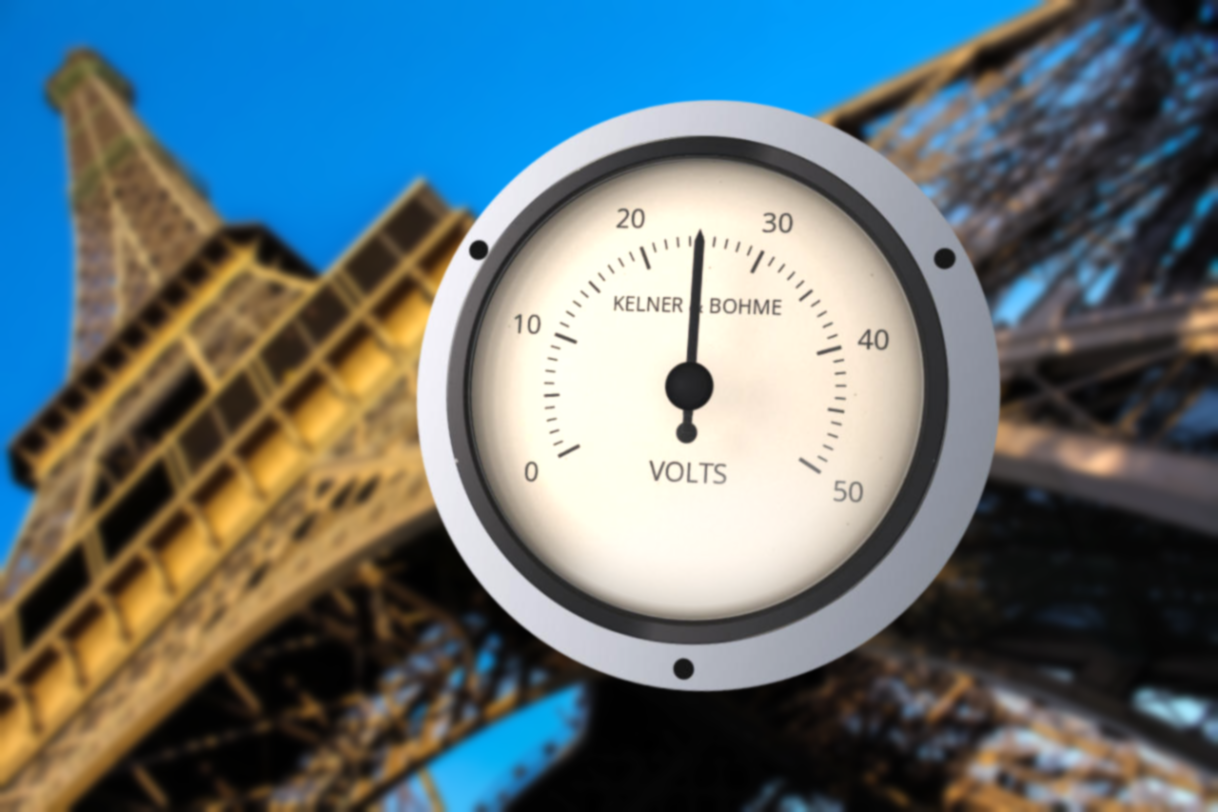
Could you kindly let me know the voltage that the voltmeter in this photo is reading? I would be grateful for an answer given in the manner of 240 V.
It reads 25 V
